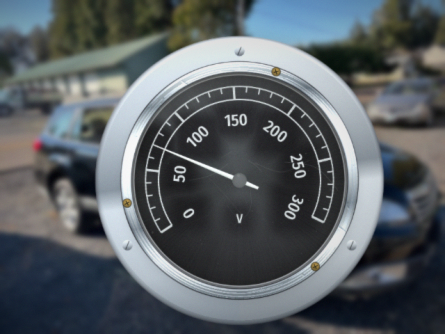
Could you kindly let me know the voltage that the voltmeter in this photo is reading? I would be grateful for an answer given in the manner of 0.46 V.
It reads 70 V
